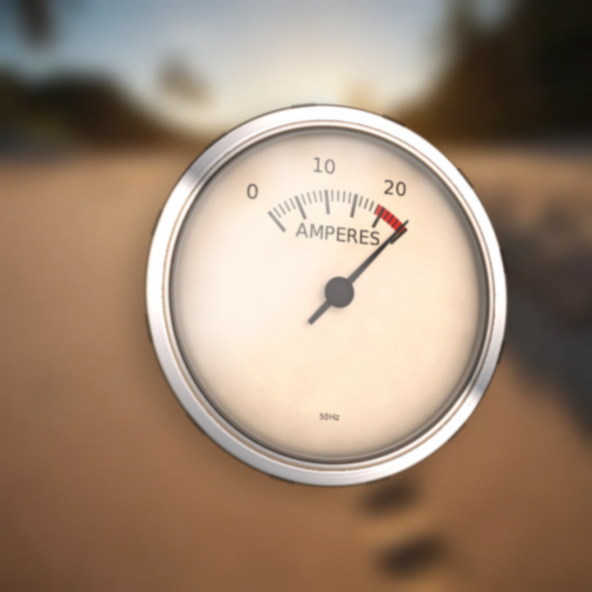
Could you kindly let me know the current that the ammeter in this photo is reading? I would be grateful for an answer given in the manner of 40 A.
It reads 24 A
